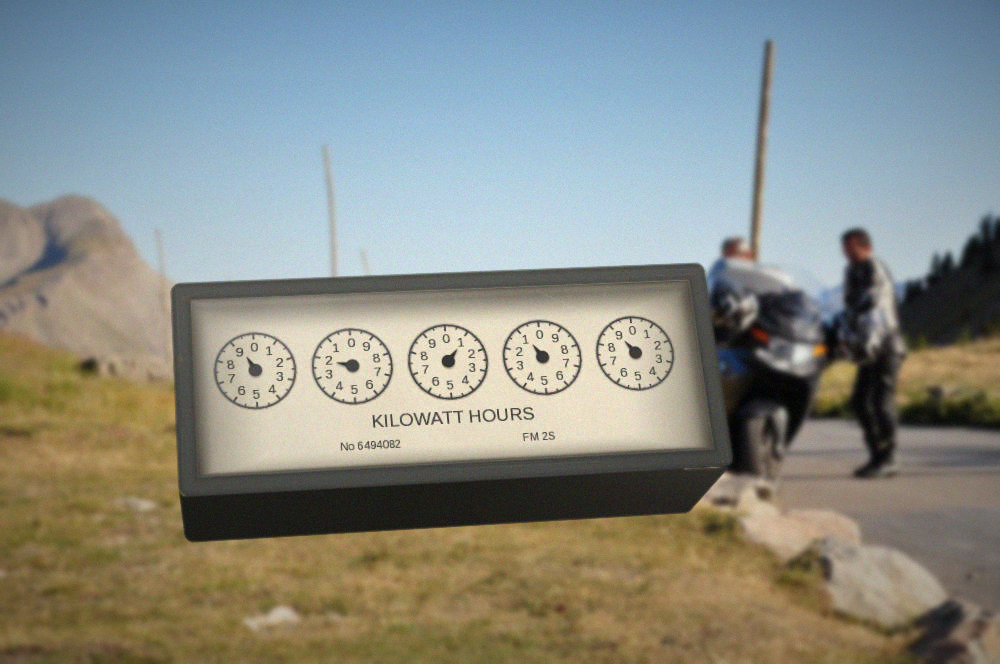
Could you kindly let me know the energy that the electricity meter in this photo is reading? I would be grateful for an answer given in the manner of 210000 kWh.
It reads 92109 kWh
